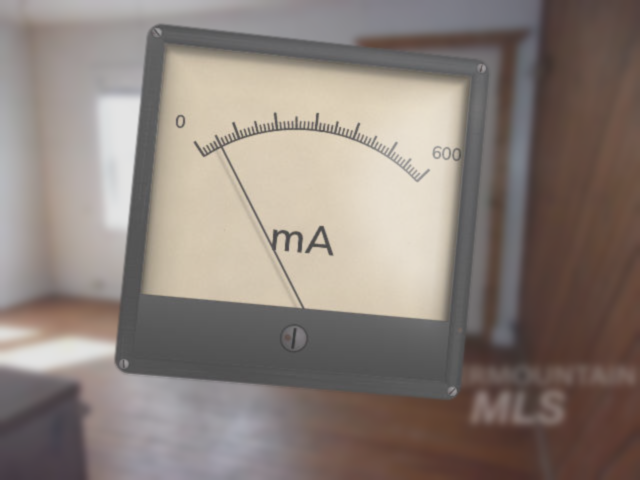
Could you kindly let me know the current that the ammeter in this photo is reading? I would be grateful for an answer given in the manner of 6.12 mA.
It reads 50 mA
